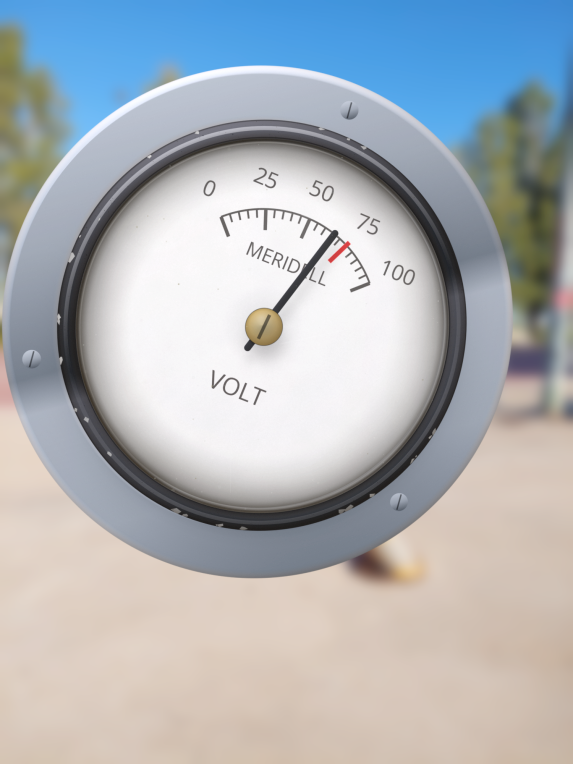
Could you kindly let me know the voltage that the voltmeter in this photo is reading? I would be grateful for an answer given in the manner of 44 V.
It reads 65 V
